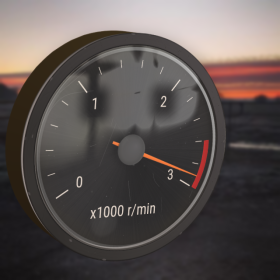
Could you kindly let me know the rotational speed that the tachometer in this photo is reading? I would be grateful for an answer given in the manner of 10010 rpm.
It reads 2900 rpm
